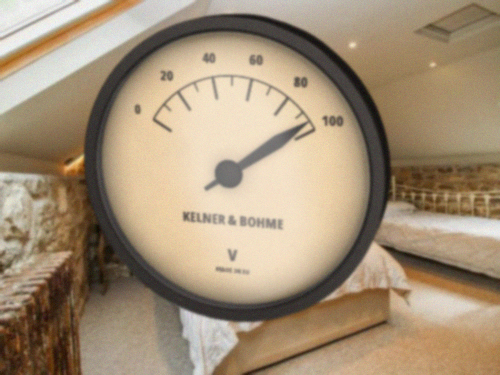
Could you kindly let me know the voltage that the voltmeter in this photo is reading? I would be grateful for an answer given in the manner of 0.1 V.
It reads 95 V
